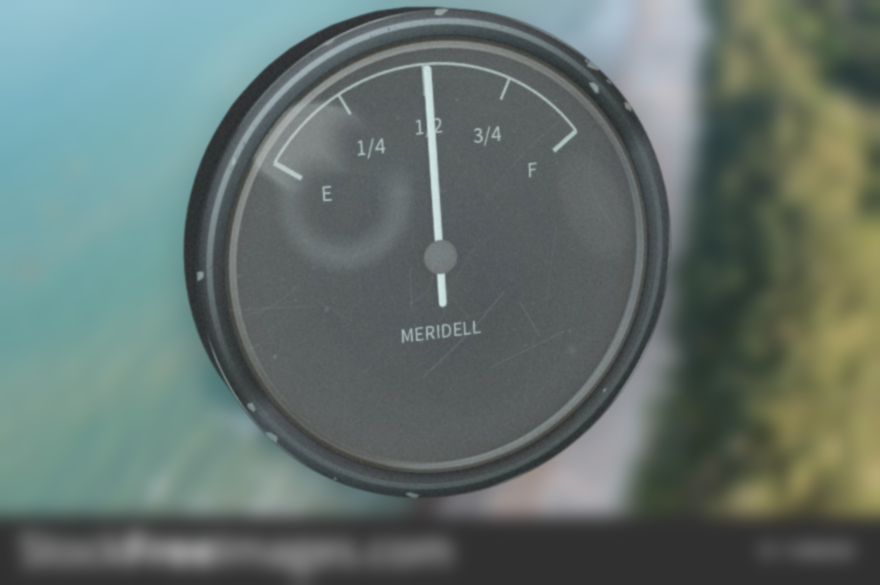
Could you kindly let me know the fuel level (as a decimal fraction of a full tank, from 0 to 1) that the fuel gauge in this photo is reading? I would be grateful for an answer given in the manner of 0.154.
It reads 0.5
